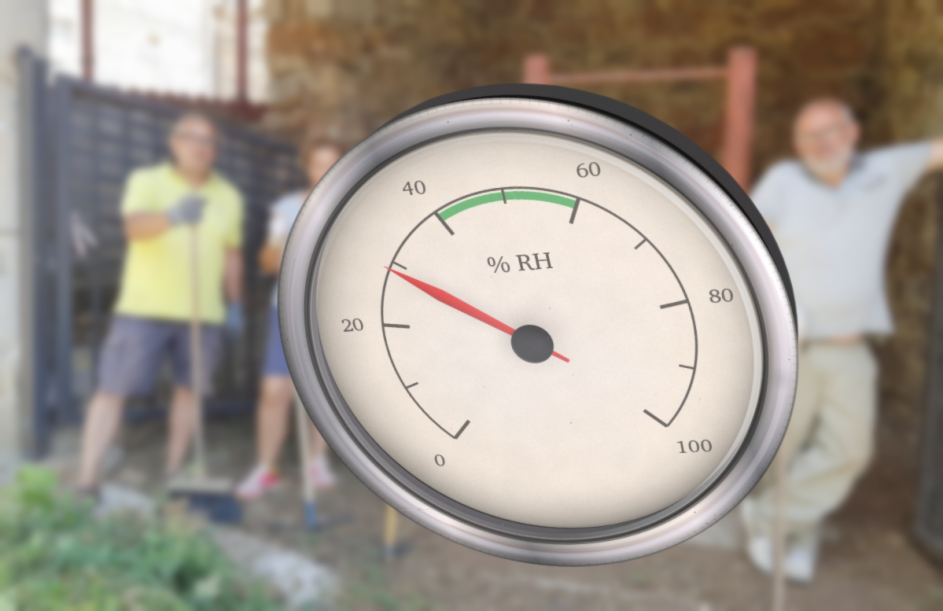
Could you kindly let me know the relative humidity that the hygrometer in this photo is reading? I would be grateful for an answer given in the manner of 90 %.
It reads 30 %
